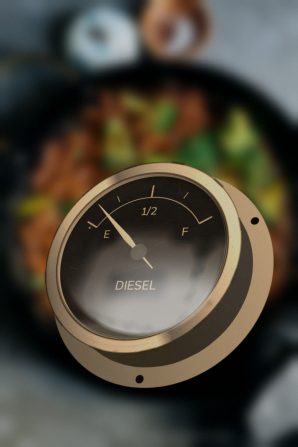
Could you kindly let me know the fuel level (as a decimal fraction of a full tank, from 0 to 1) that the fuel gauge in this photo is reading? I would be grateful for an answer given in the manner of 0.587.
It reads 0.125
